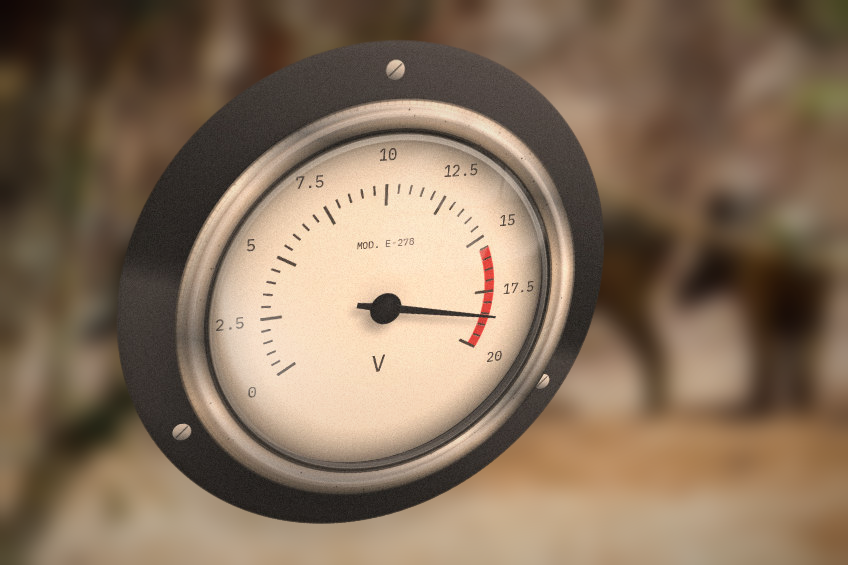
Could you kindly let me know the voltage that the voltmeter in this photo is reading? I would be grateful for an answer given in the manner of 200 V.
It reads 18.5 V
